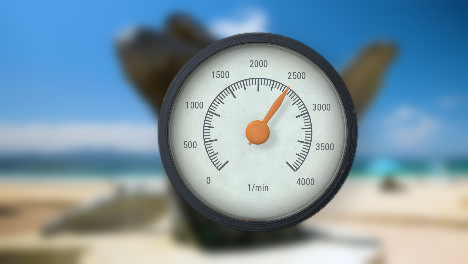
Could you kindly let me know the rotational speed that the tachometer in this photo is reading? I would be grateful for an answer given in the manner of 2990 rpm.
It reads 2500 rpm
